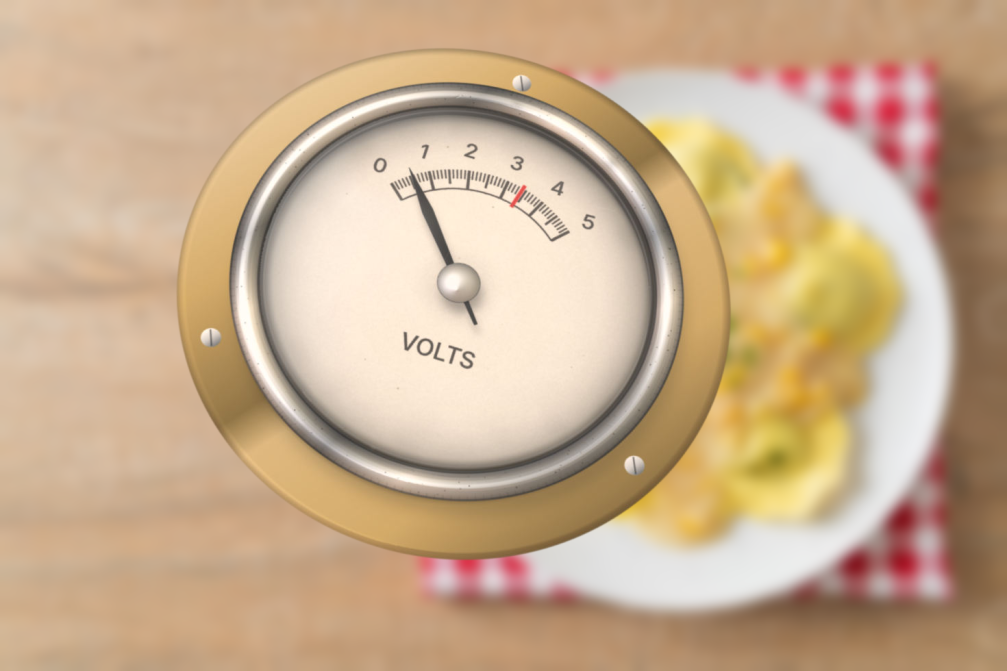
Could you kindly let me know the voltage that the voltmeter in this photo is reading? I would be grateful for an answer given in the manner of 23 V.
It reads 0.5 V
